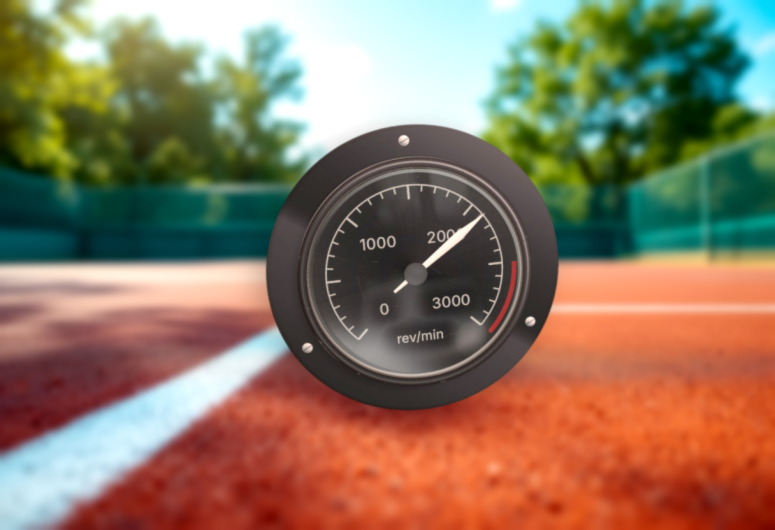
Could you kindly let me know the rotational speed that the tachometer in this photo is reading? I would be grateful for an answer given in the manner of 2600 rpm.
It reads 2100 rpm
